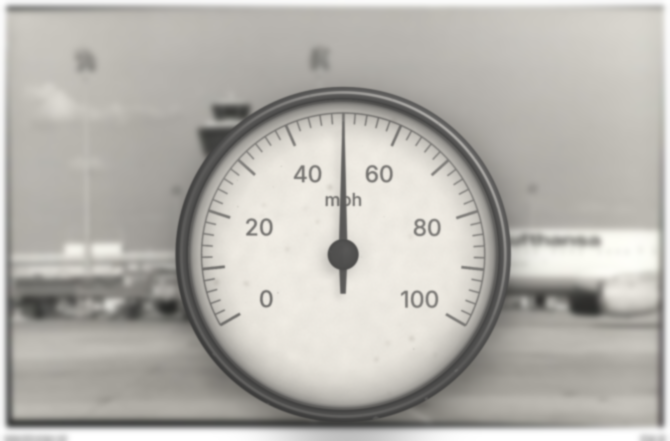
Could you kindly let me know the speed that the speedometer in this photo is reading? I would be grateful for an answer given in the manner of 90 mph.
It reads 50 mph
